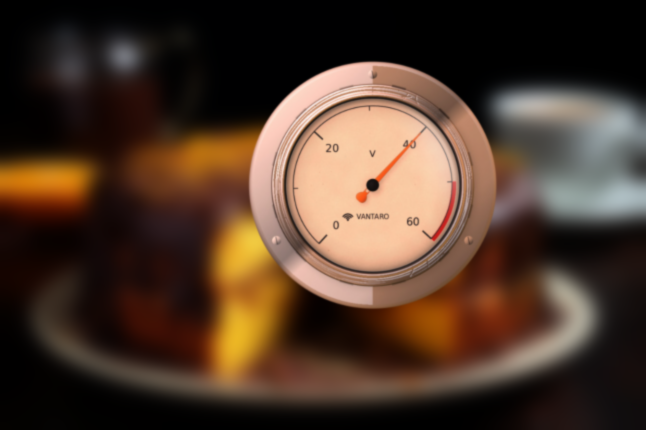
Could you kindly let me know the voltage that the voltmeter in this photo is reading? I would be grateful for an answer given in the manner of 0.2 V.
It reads 40 V
